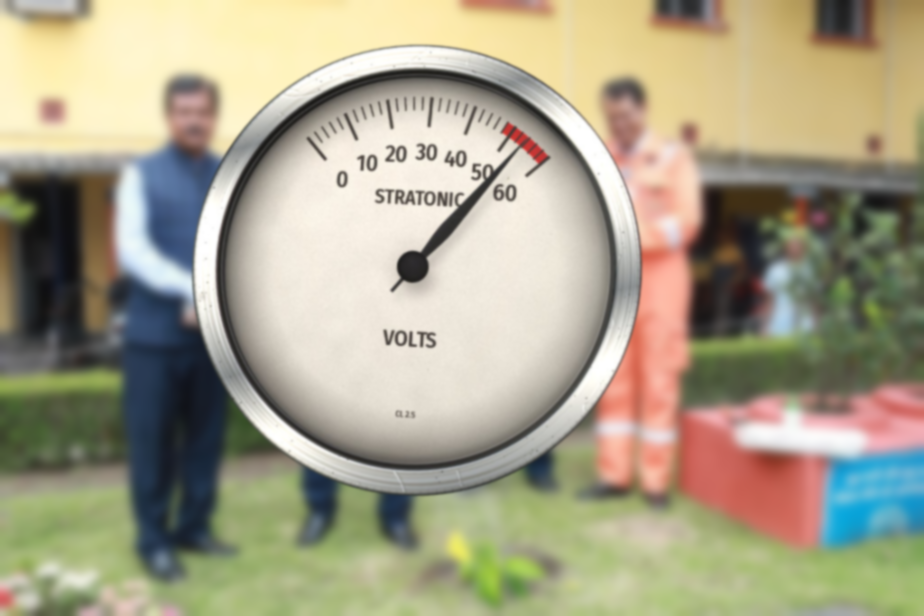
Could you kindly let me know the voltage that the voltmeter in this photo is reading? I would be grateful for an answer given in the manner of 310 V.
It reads 54 V
